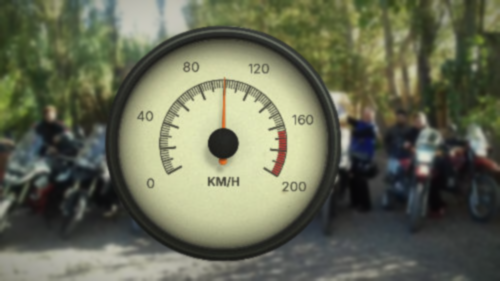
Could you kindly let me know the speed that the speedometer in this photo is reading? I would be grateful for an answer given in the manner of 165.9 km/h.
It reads 100 km/h
